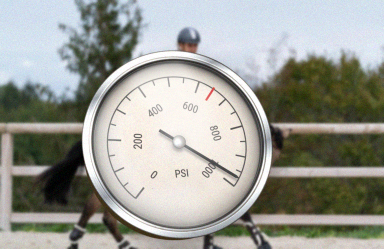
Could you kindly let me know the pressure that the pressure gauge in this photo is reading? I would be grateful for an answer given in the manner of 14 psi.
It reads 975 psi
